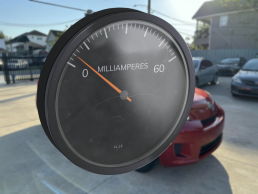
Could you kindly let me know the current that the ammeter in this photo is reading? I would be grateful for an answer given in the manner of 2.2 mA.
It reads 4 mA
